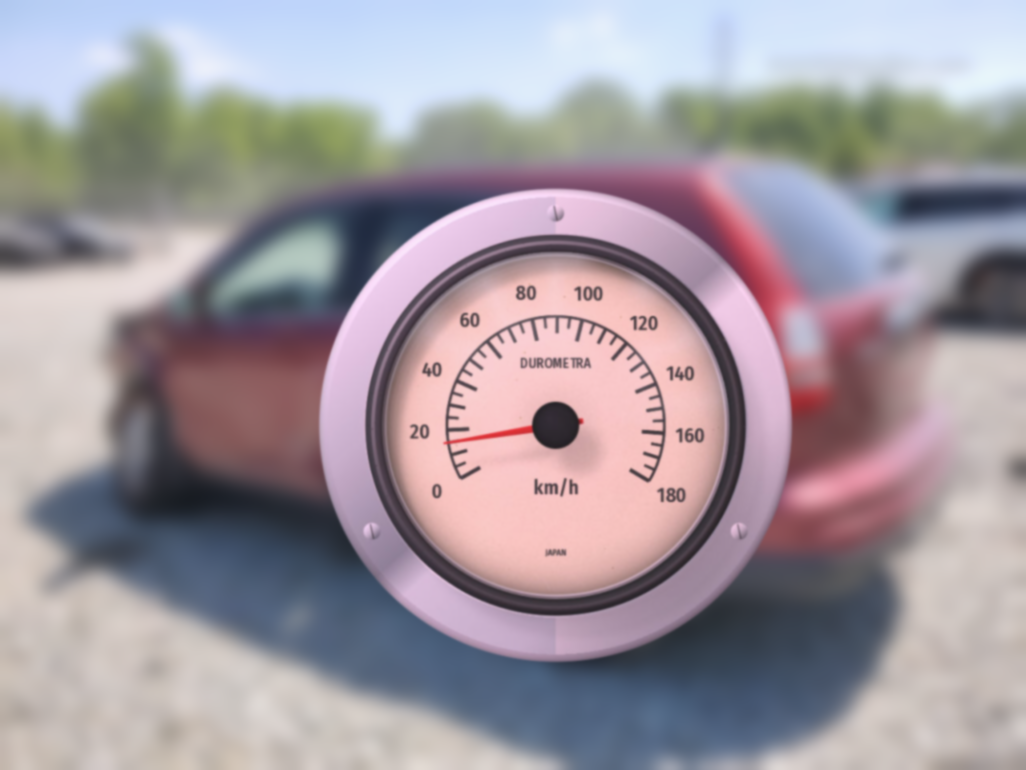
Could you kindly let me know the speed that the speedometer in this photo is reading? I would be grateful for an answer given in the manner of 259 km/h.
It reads 15 km/h
